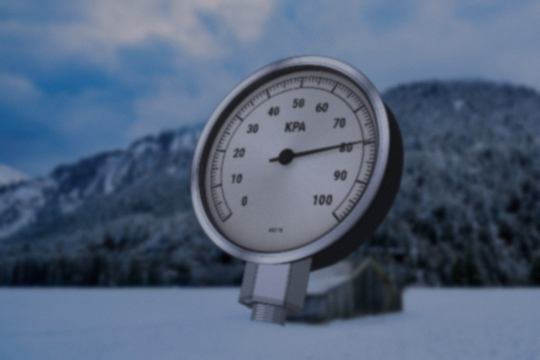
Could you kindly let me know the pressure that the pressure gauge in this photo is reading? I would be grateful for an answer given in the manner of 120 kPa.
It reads 80 kPa
